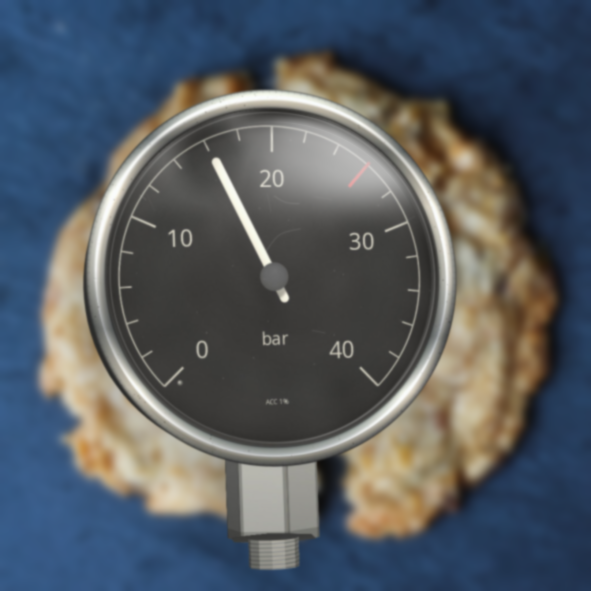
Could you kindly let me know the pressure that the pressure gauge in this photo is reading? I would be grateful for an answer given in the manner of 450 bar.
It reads 16 bar
